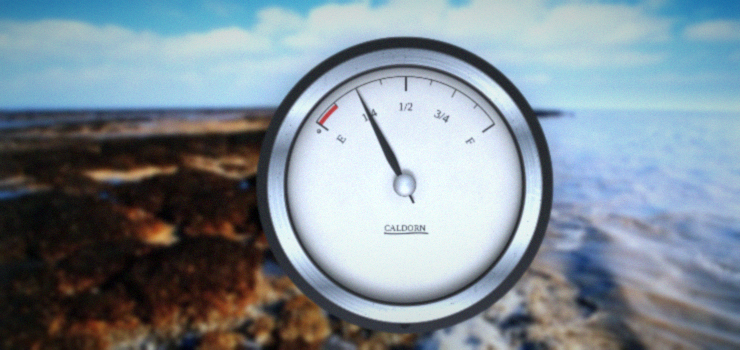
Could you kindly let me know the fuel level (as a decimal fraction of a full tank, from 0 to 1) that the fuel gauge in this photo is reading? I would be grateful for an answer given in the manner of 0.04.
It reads 0.25
